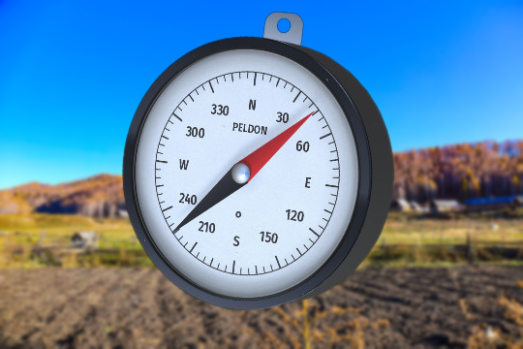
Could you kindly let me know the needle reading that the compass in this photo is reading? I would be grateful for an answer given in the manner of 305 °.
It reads 45 °
